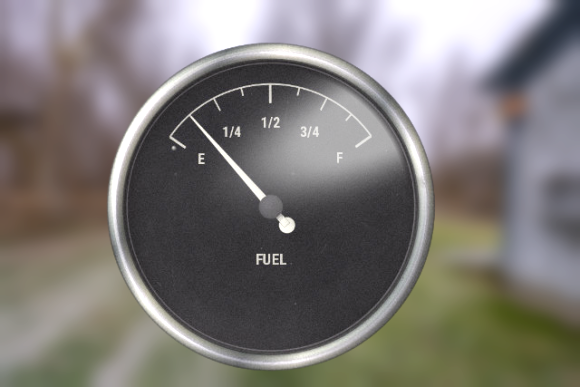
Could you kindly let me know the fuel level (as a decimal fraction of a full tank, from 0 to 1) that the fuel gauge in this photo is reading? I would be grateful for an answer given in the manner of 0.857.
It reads 0.125
